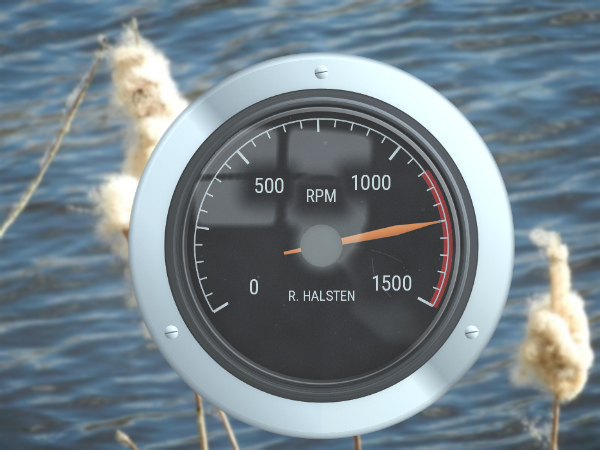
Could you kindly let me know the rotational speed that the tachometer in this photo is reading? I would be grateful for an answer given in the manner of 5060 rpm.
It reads 1250 rpm
